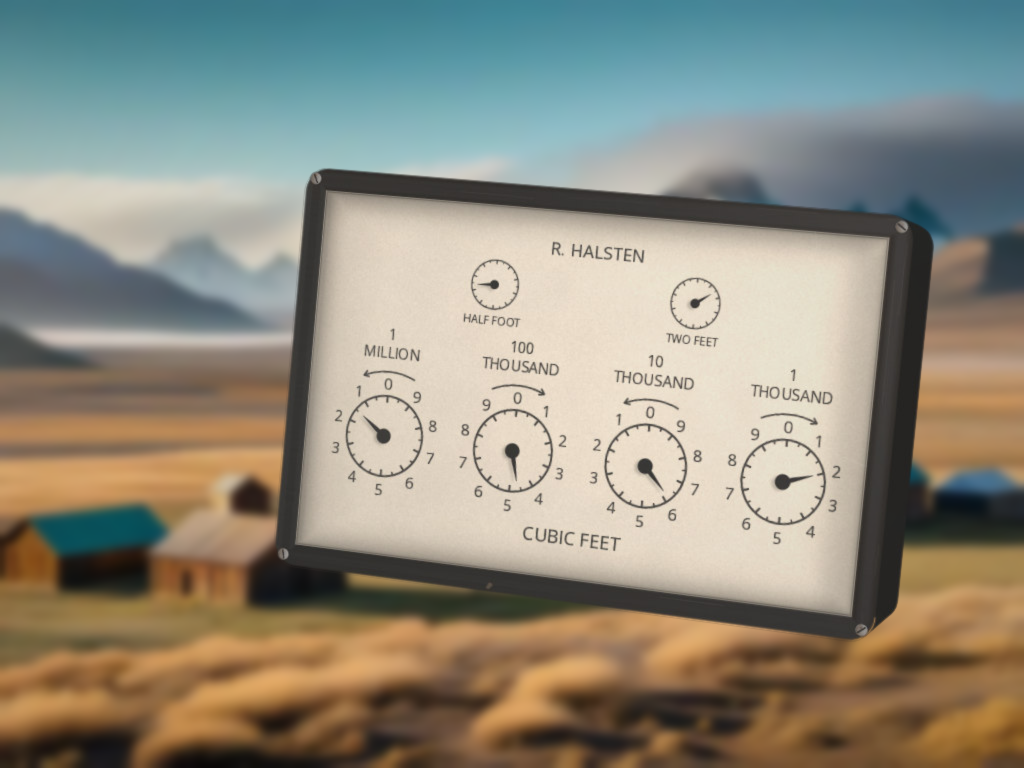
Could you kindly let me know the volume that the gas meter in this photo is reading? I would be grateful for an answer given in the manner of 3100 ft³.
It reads 146200 ft³
